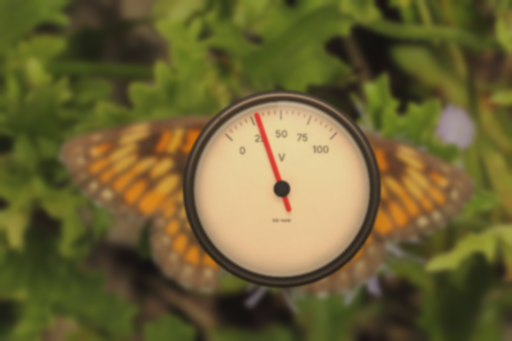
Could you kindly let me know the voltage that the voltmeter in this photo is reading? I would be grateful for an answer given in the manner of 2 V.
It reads 30 V
